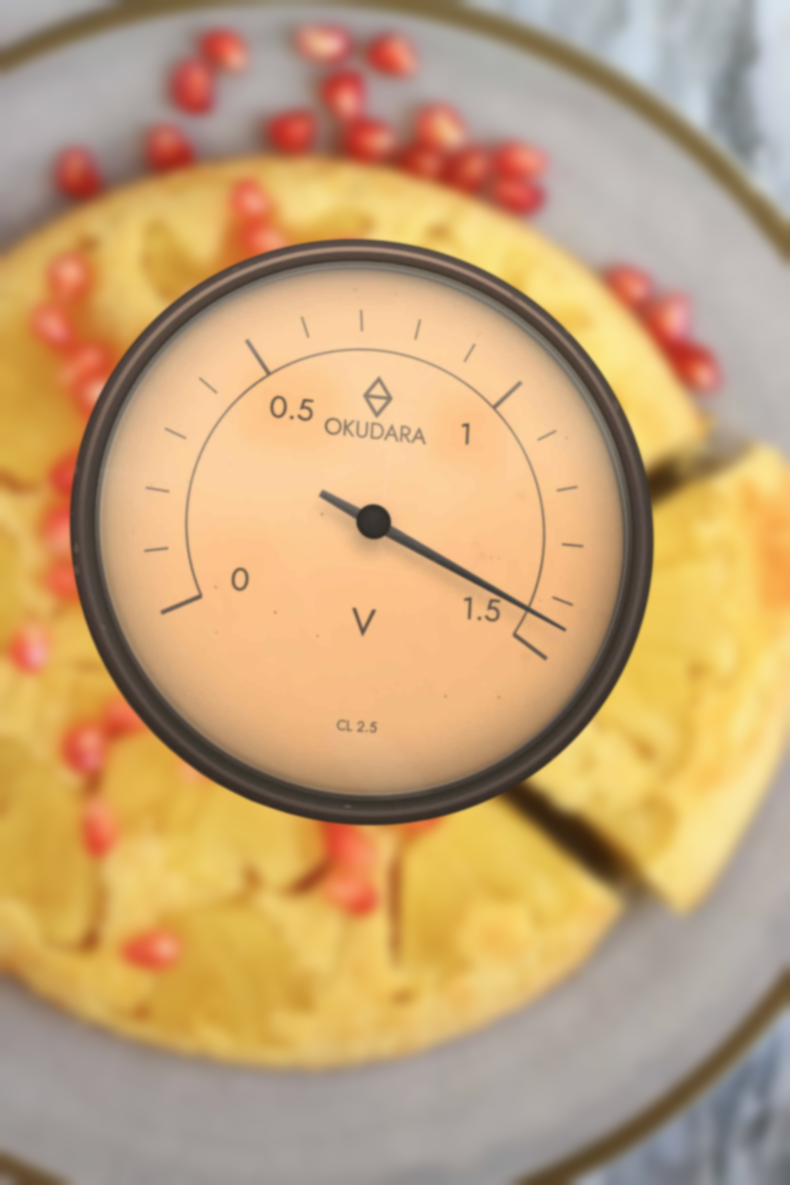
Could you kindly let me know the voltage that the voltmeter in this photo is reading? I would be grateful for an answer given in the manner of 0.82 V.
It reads 1.45 V
